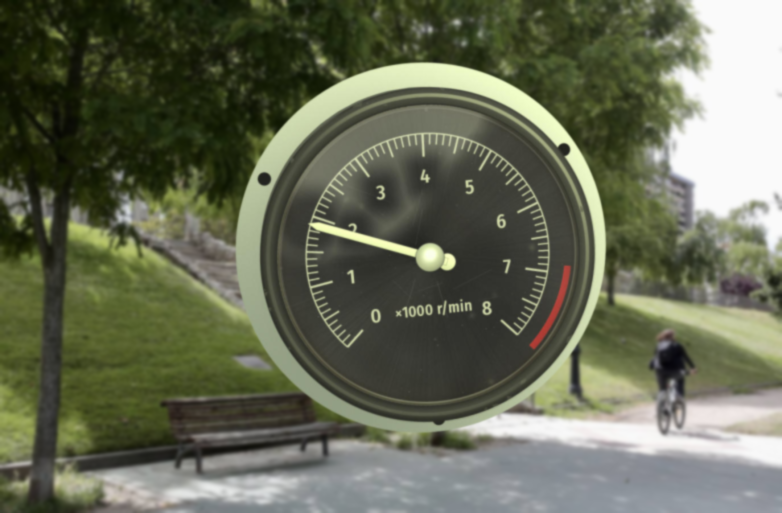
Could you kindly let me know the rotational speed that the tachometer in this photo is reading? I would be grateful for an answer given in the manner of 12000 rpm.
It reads 1900 rpm
